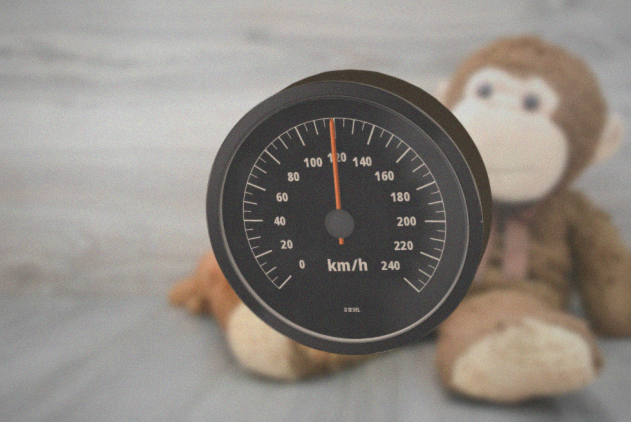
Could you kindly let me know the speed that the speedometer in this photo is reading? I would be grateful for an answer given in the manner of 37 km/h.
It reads 120 km/h
